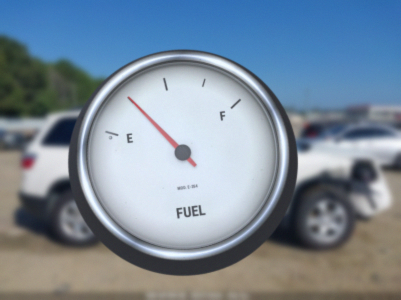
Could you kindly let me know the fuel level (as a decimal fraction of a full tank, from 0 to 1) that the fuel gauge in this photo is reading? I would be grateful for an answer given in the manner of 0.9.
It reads 0.25
